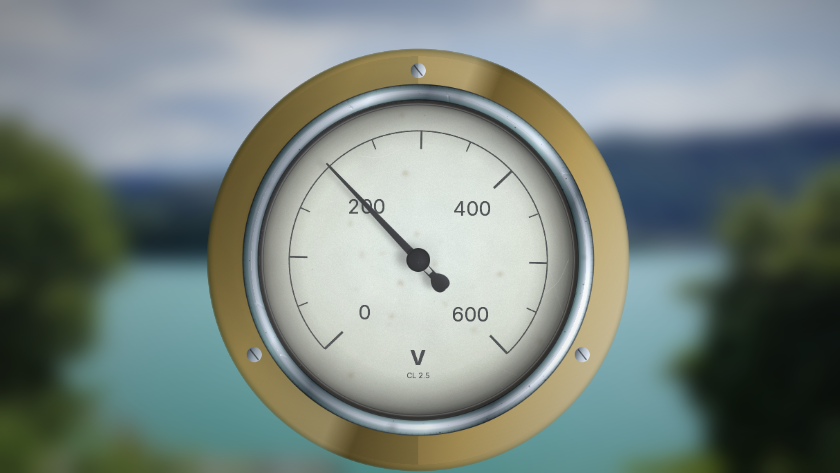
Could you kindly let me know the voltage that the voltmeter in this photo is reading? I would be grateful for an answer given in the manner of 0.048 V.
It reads 200 V
